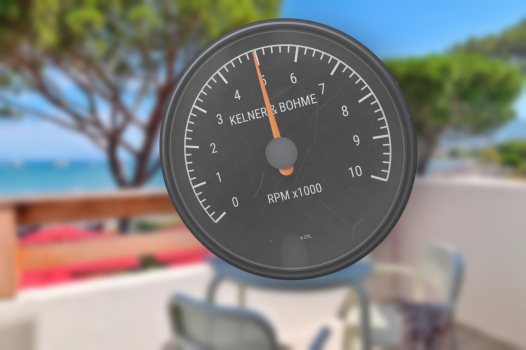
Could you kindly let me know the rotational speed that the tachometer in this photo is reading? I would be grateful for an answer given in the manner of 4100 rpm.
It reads 5000 rpm
